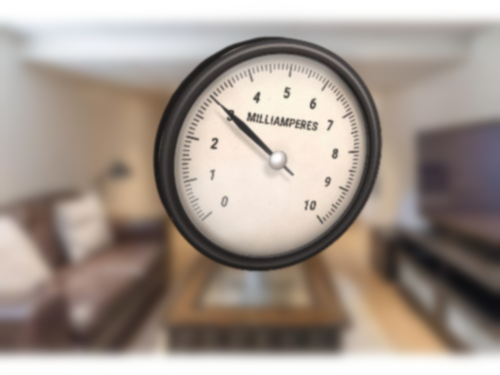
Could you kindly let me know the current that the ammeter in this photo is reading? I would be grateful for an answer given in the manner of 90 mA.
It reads 3 mA
